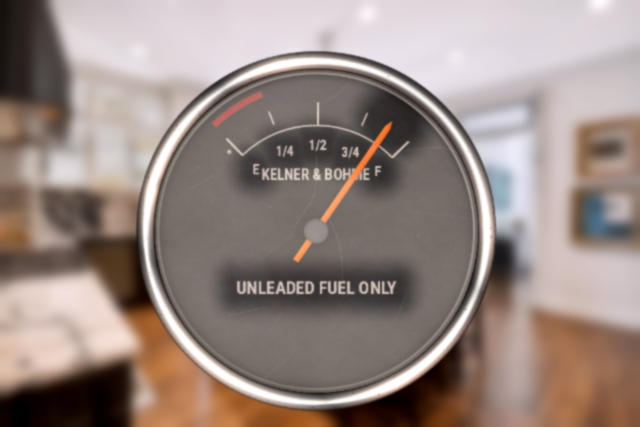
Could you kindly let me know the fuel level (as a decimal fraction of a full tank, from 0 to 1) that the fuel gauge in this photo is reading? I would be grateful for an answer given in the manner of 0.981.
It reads 0.875
